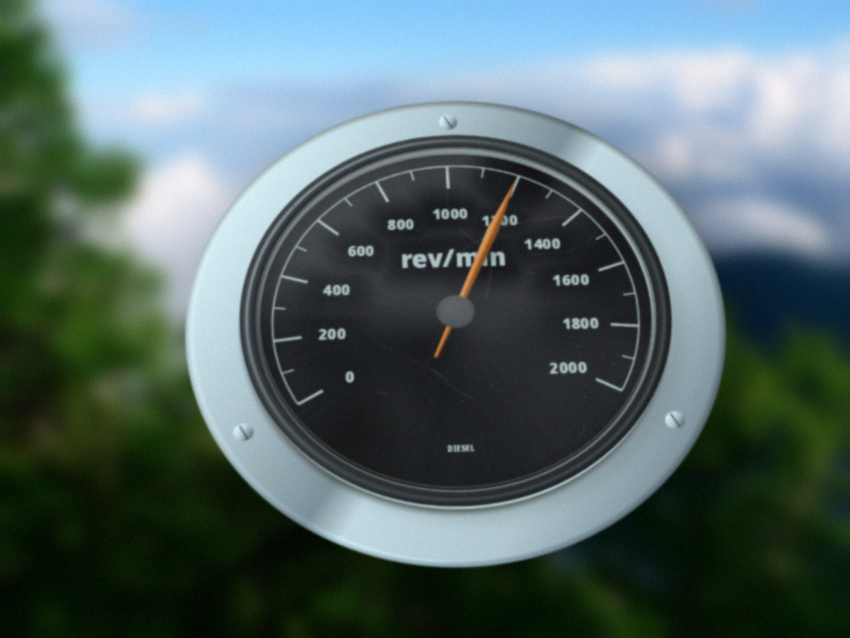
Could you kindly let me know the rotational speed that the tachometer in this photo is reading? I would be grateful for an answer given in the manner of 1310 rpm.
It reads 1200 rpm
